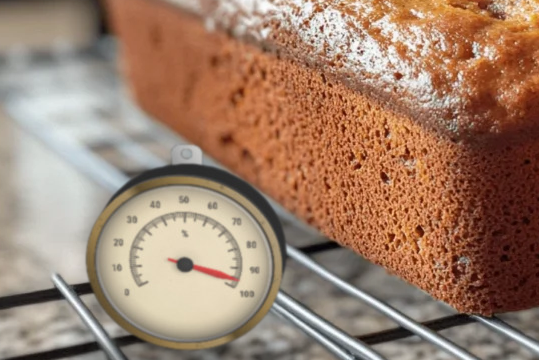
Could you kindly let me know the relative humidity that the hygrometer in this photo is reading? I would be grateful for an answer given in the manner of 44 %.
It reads 95 %
